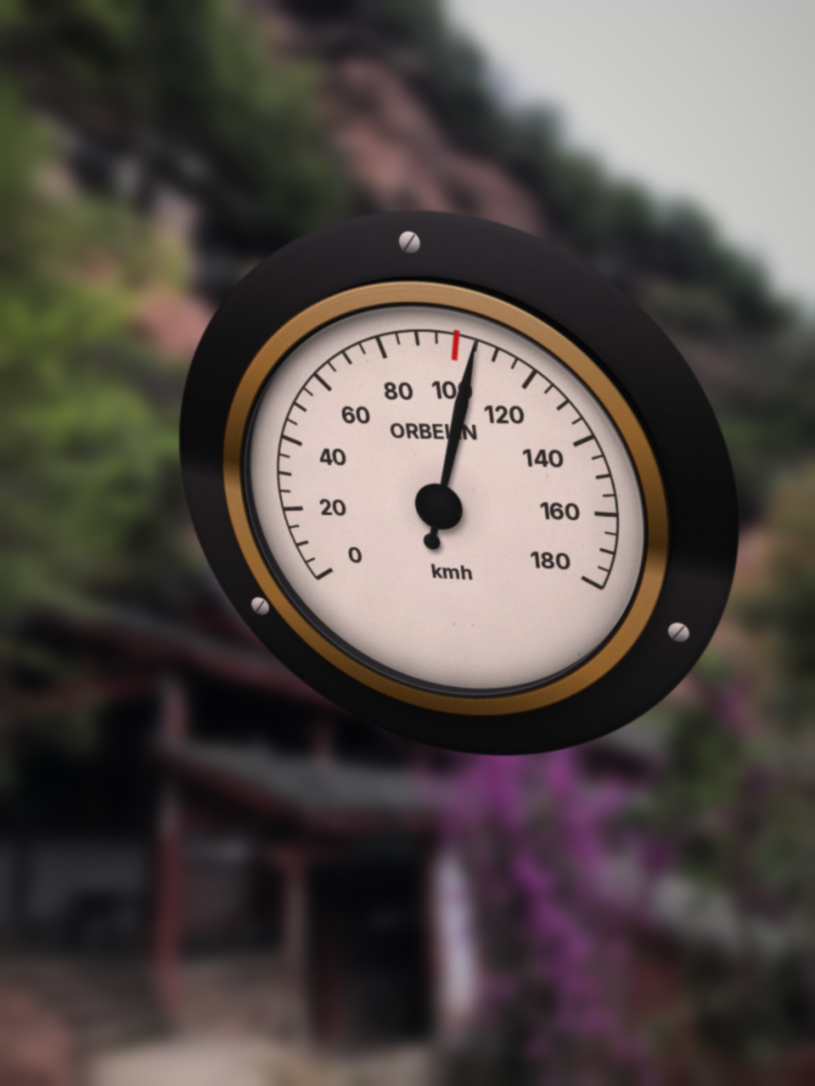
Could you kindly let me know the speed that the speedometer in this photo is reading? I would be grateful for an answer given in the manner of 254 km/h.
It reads 105 km/h
